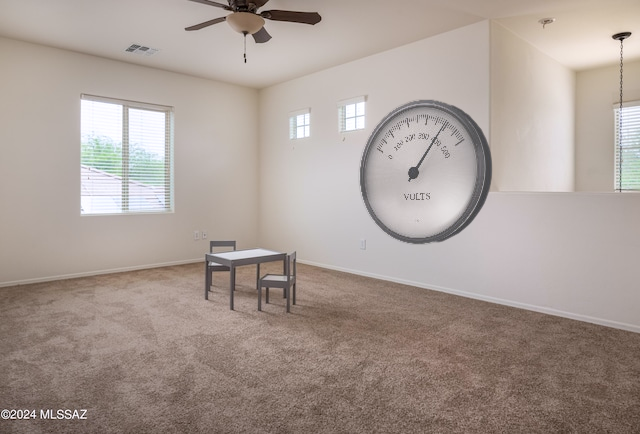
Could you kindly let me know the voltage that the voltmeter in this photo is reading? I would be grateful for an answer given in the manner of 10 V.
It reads 400 V
